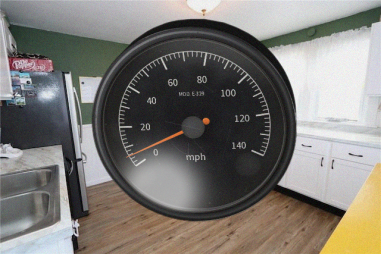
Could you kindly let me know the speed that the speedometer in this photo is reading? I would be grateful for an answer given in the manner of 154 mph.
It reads 6 mph
